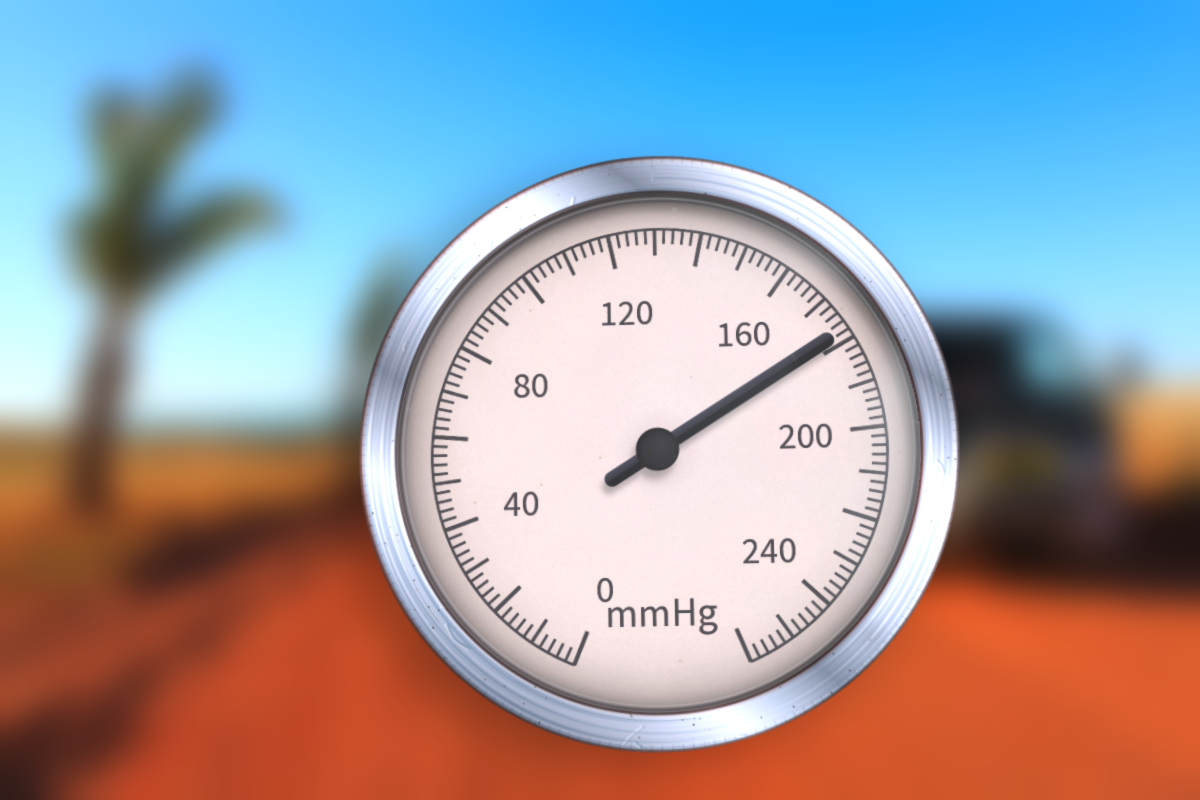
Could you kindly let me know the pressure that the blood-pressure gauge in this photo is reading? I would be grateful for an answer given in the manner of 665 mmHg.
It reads 178 mmHg
